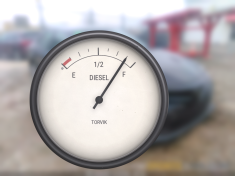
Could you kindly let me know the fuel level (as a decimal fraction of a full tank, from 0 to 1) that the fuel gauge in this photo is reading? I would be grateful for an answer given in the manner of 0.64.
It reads 0.875
